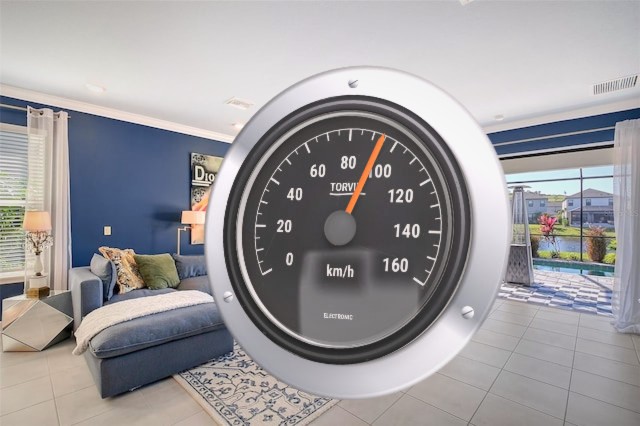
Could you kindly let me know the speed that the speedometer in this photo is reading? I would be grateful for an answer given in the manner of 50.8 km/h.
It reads 95 km/h
